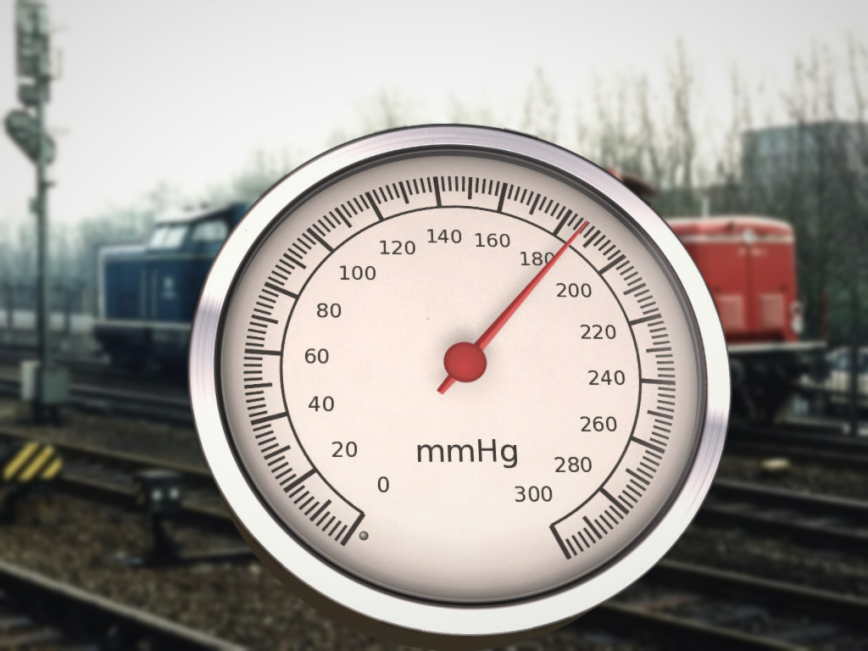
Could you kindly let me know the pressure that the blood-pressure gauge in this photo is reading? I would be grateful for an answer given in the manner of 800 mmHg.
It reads 186 mmHg
